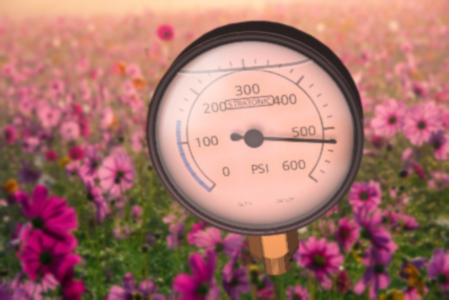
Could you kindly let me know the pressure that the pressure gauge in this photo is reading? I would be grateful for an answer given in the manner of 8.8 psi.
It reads 520 psi
